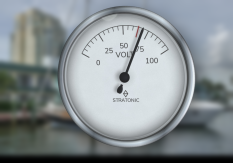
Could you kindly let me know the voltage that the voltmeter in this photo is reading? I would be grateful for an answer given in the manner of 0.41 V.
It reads 70 V
